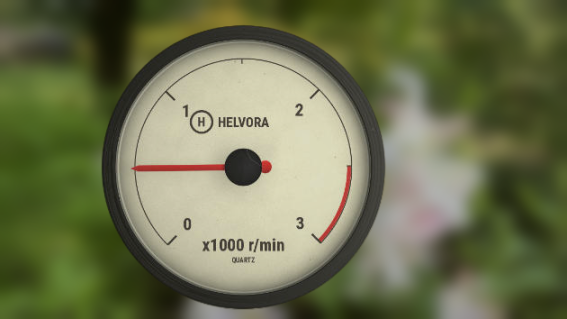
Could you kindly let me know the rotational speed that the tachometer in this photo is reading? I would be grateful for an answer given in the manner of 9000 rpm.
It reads 500 rpm
